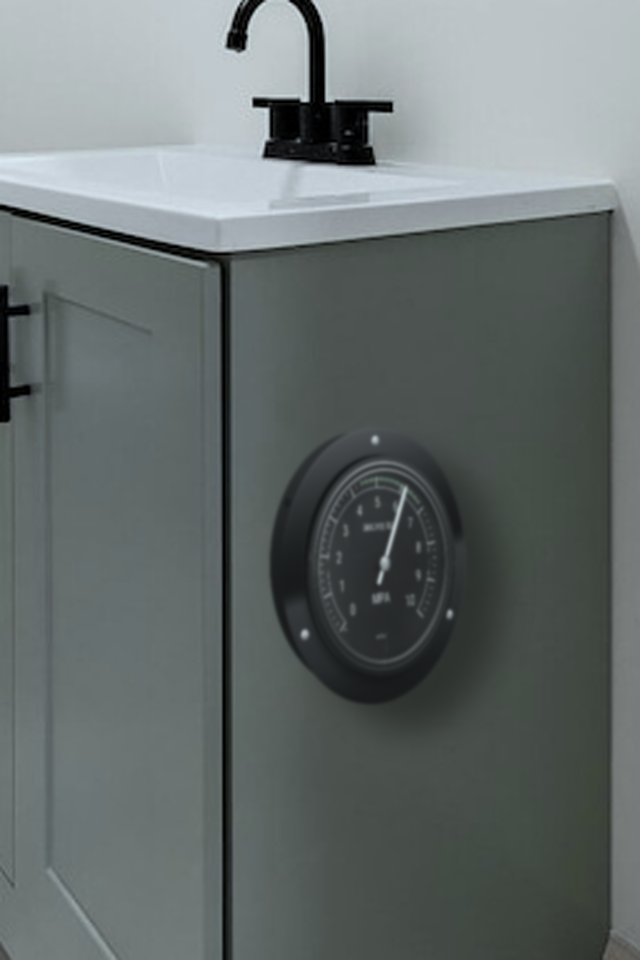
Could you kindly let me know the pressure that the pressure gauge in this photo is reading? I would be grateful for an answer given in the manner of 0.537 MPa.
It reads 6 MPa
